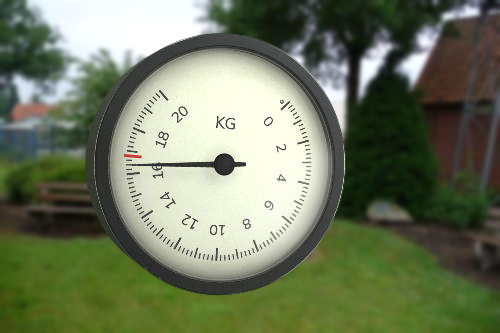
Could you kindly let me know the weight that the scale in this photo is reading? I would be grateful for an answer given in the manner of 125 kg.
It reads 16.4 kg
